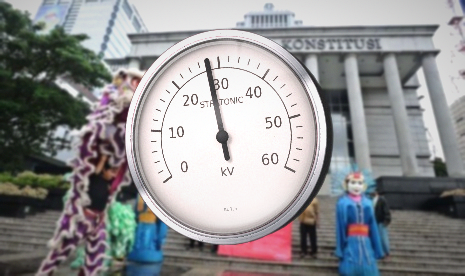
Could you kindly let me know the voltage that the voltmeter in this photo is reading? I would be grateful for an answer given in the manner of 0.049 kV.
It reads 28 kV
